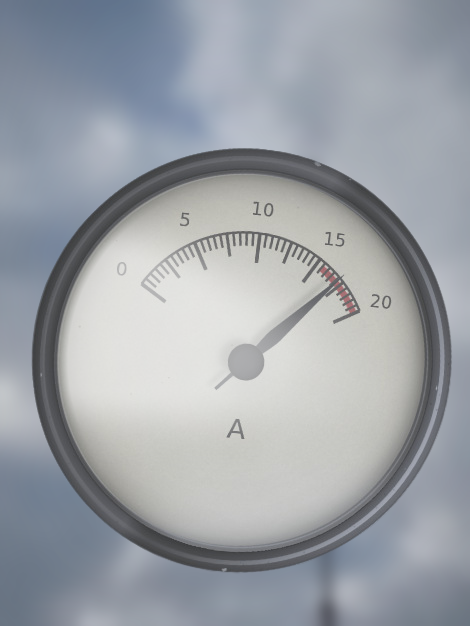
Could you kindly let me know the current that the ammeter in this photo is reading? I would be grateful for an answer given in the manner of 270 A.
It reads 17 A
